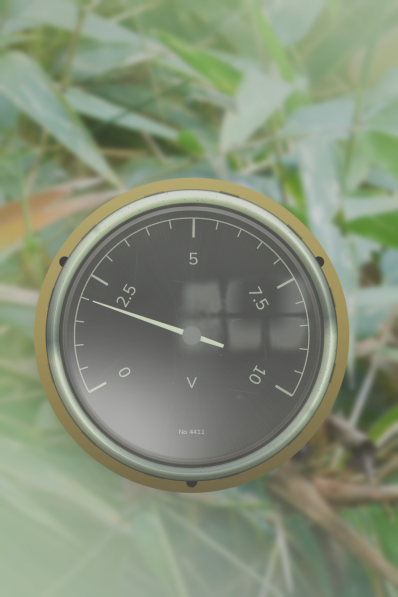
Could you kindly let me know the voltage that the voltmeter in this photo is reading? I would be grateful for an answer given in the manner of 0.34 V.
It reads 2 V
